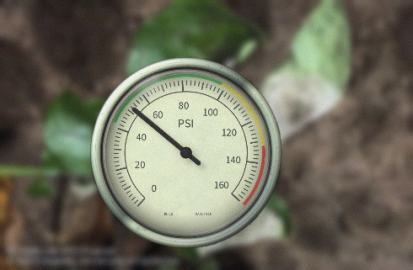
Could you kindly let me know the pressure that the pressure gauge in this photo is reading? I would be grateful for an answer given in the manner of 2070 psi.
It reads 52 psi
